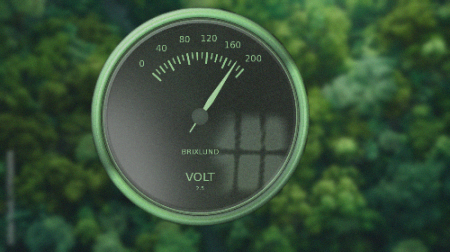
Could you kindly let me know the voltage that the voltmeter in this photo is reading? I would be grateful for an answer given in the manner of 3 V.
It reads 180 V
